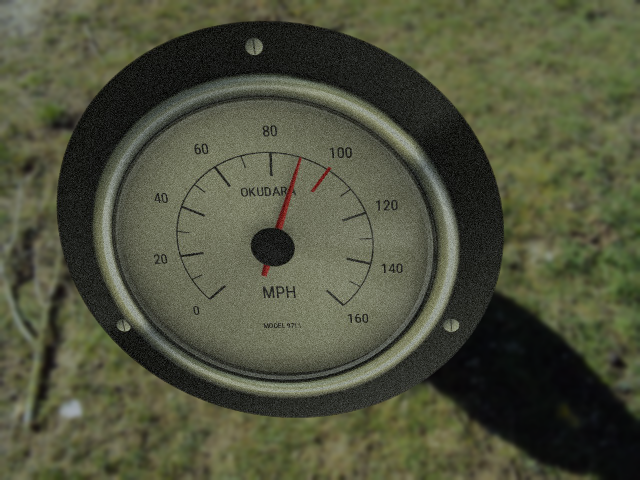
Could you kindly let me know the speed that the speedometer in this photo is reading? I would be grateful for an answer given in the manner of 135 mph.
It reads 90 mph
